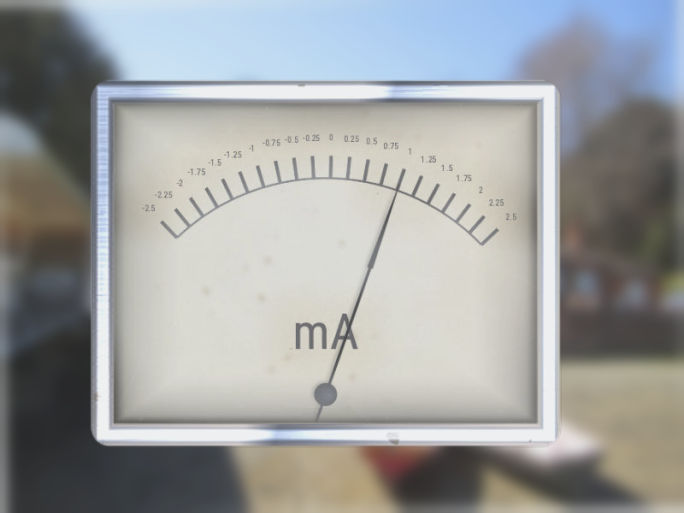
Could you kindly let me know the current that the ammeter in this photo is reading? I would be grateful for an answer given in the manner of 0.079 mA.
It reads 1 mA
